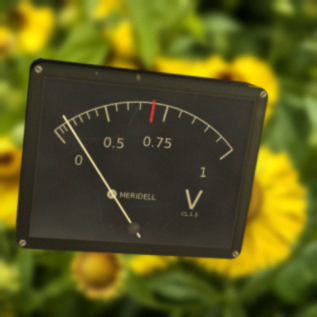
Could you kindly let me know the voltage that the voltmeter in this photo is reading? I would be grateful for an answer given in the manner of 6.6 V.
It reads 0.25 V
